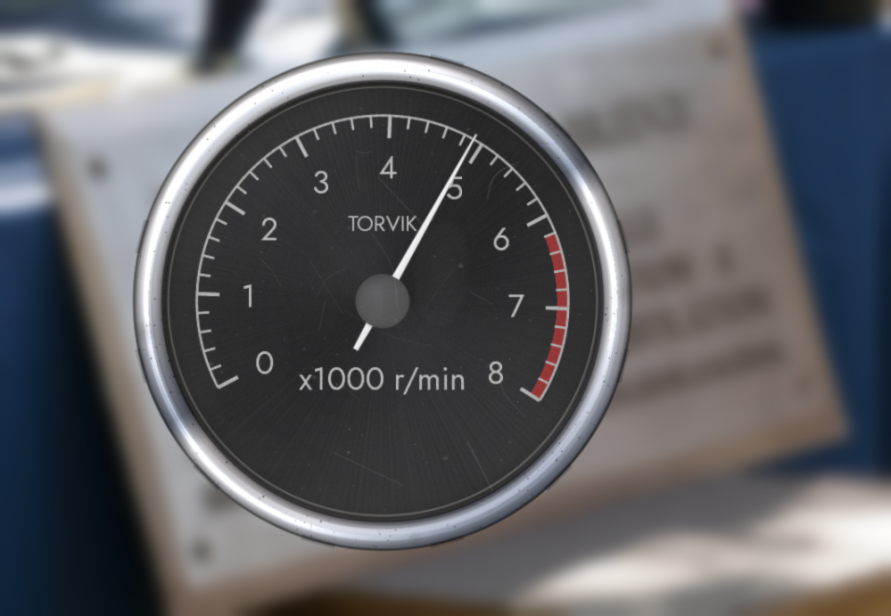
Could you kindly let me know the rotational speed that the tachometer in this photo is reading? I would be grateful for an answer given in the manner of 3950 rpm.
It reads 4900 rpm
